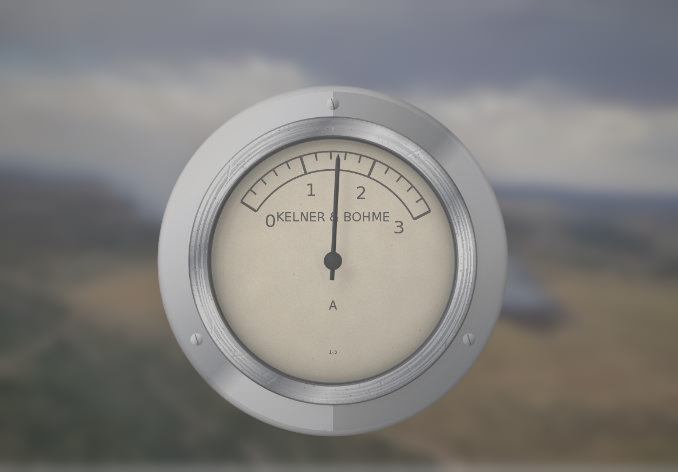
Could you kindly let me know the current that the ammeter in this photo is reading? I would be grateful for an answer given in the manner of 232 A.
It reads 1.5 A
